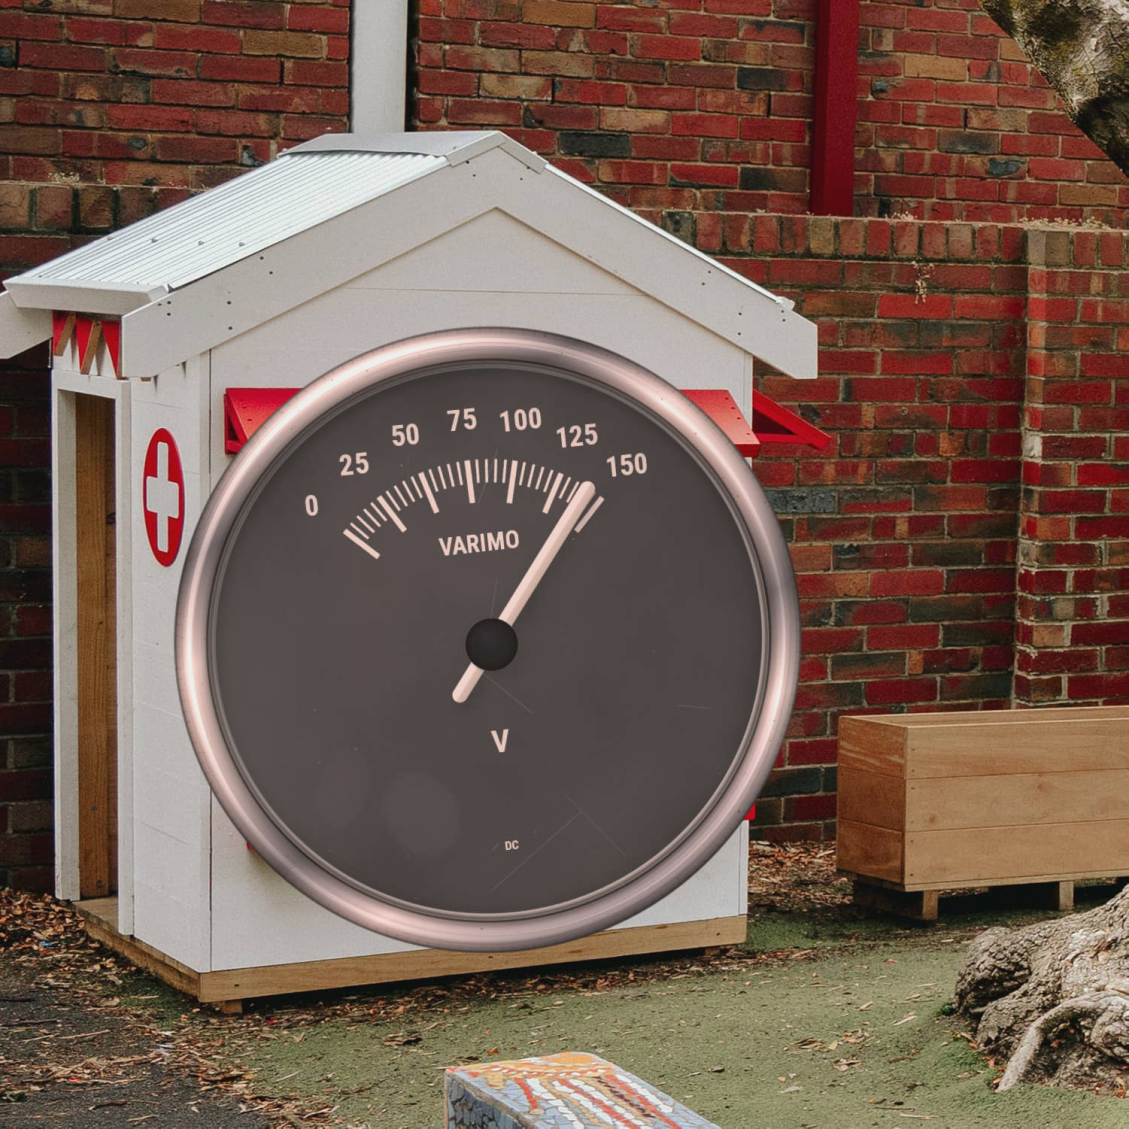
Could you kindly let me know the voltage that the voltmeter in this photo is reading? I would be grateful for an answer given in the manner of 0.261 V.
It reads 140 V
